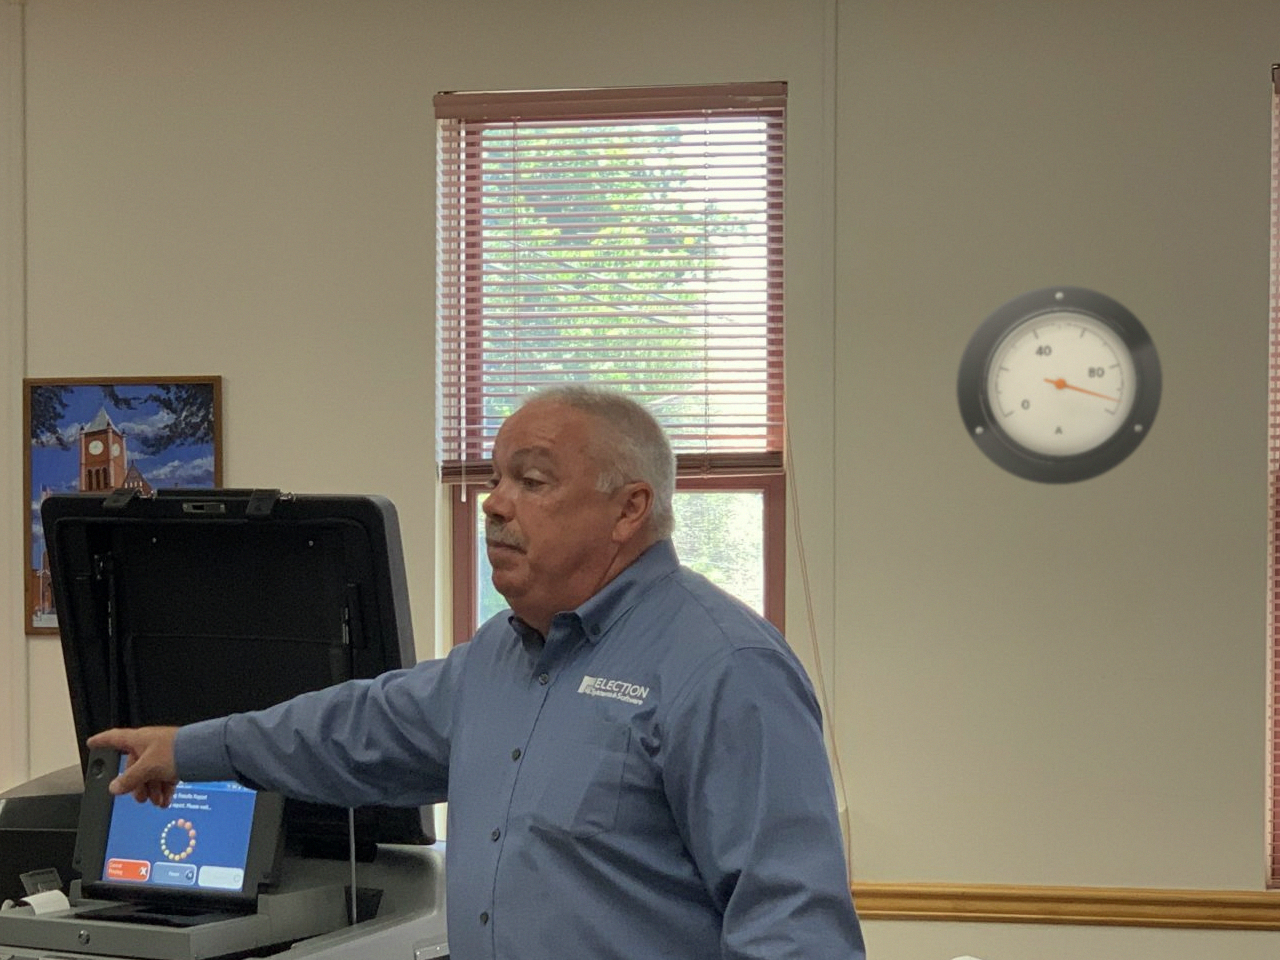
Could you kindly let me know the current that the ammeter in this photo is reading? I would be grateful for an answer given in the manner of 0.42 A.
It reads 95 A
